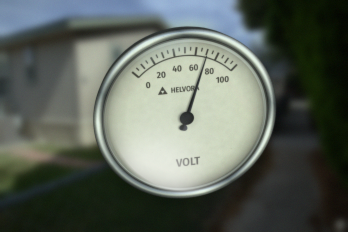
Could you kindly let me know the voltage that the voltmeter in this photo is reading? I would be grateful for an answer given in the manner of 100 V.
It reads 70 V
